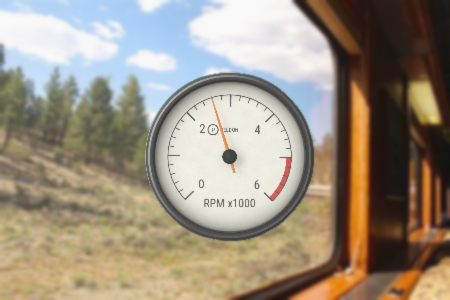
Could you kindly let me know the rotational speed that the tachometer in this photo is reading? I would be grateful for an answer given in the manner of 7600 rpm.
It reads 2600 rpm
